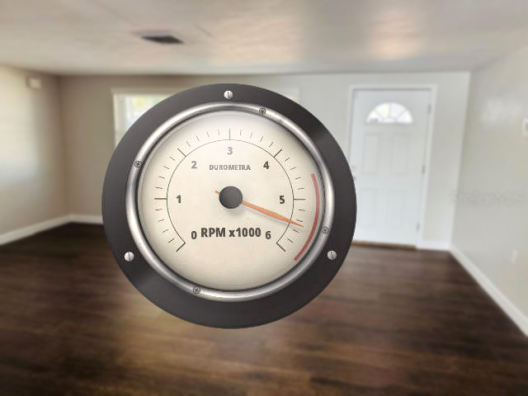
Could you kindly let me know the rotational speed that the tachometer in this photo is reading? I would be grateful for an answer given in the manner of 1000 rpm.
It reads 5500 rpm
